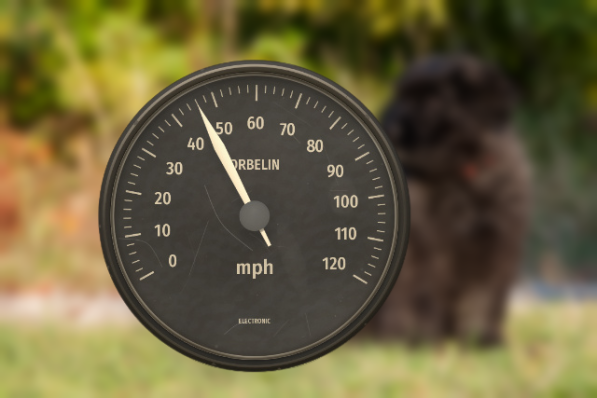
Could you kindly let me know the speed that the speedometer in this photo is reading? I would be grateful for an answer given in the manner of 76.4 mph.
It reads 46 mph
